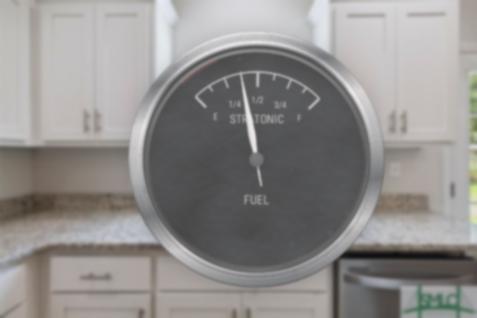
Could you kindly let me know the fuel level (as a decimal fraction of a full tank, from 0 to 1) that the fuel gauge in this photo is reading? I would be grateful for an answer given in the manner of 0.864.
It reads 0.375
